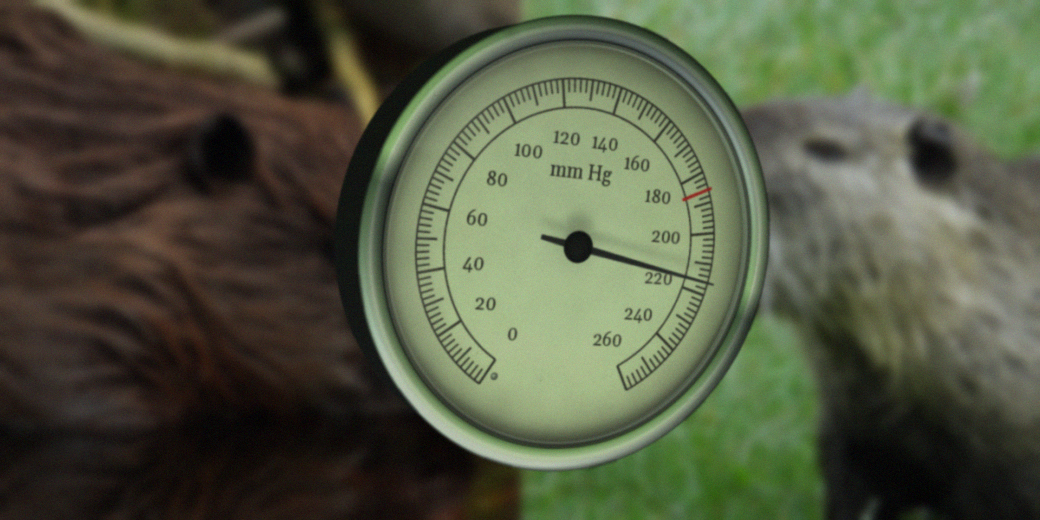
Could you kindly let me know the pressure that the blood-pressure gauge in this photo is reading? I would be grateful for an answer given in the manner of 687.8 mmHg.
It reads 216 mmHg
